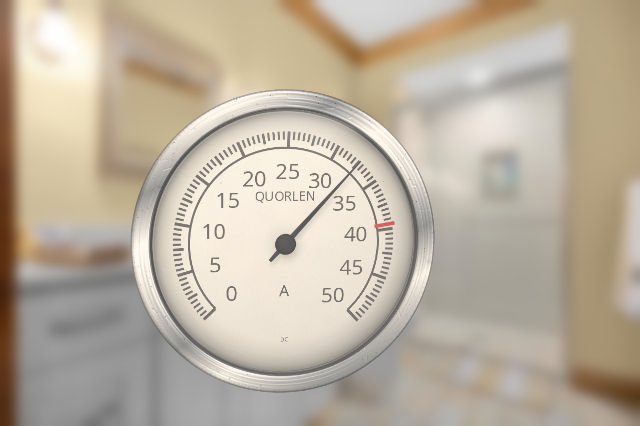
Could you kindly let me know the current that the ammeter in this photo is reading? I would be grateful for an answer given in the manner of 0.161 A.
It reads 32.5 A
